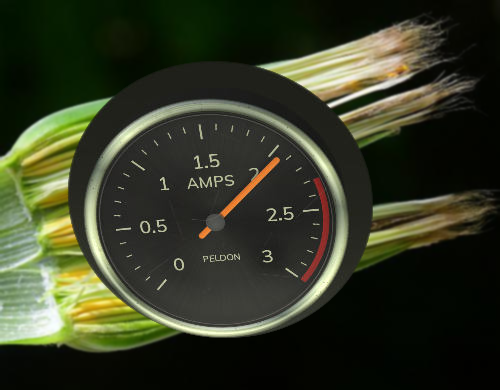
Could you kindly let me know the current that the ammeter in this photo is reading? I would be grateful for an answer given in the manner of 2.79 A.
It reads 2.05 A
